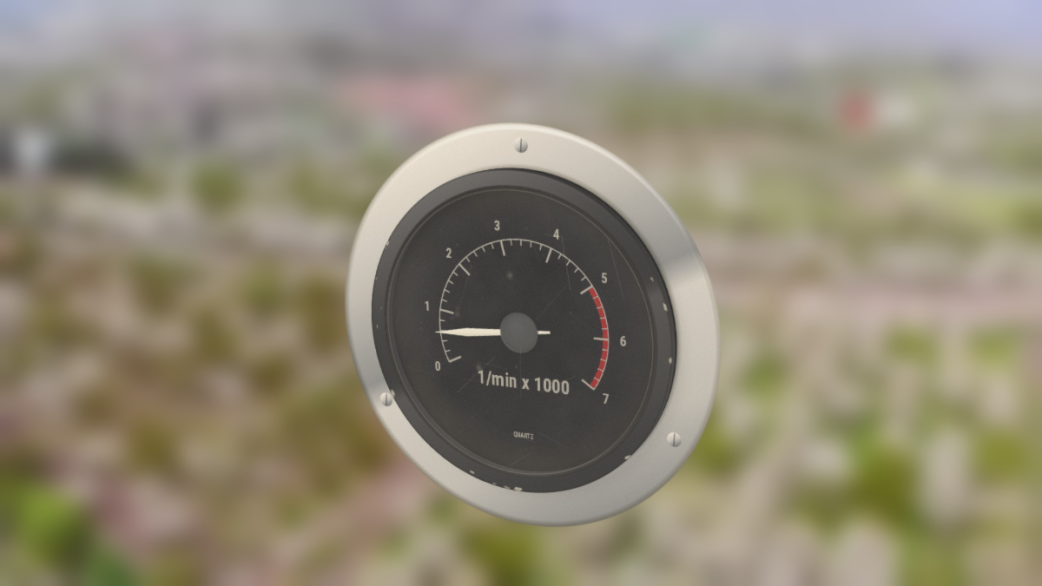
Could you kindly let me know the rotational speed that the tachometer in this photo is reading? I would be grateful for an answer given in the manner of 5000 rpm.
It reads 600 rpm
